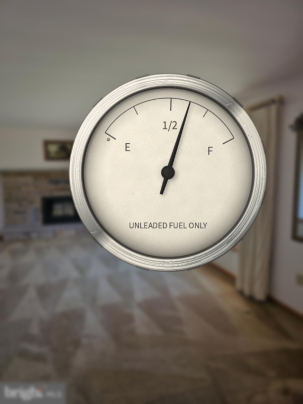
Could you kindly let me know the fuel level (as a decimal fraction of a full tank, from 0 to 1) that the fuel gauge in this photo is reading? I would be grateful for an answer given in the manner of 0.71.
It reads 0.625
